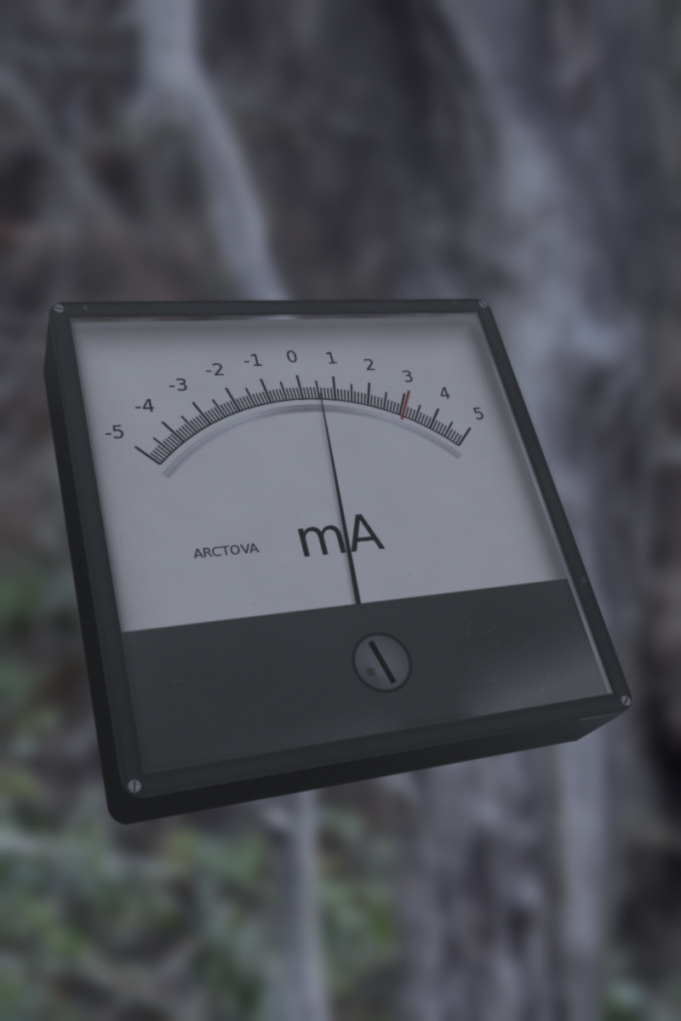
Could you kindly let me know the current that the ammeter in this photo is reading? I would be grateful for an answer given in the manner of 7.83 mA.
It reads 0.5 mA
